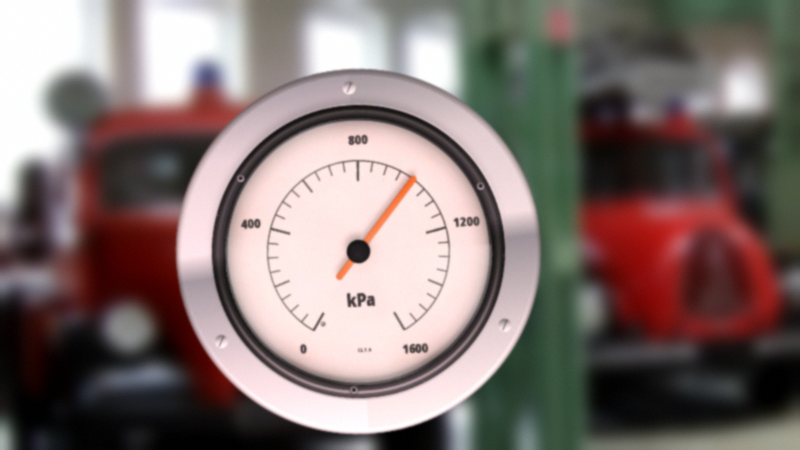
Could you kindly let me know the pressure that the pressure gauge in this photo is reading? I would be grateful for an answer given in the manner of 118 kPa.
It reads 1000 kPa
